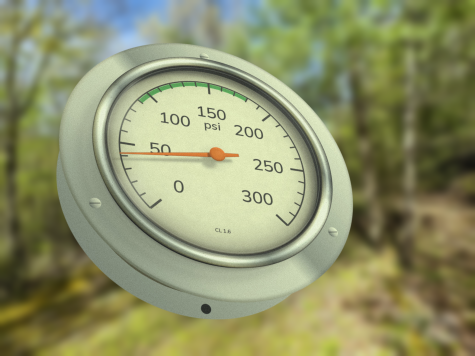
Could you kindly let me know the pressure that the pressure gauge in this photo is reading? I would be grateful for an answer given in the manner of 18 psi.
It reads 40 psi
